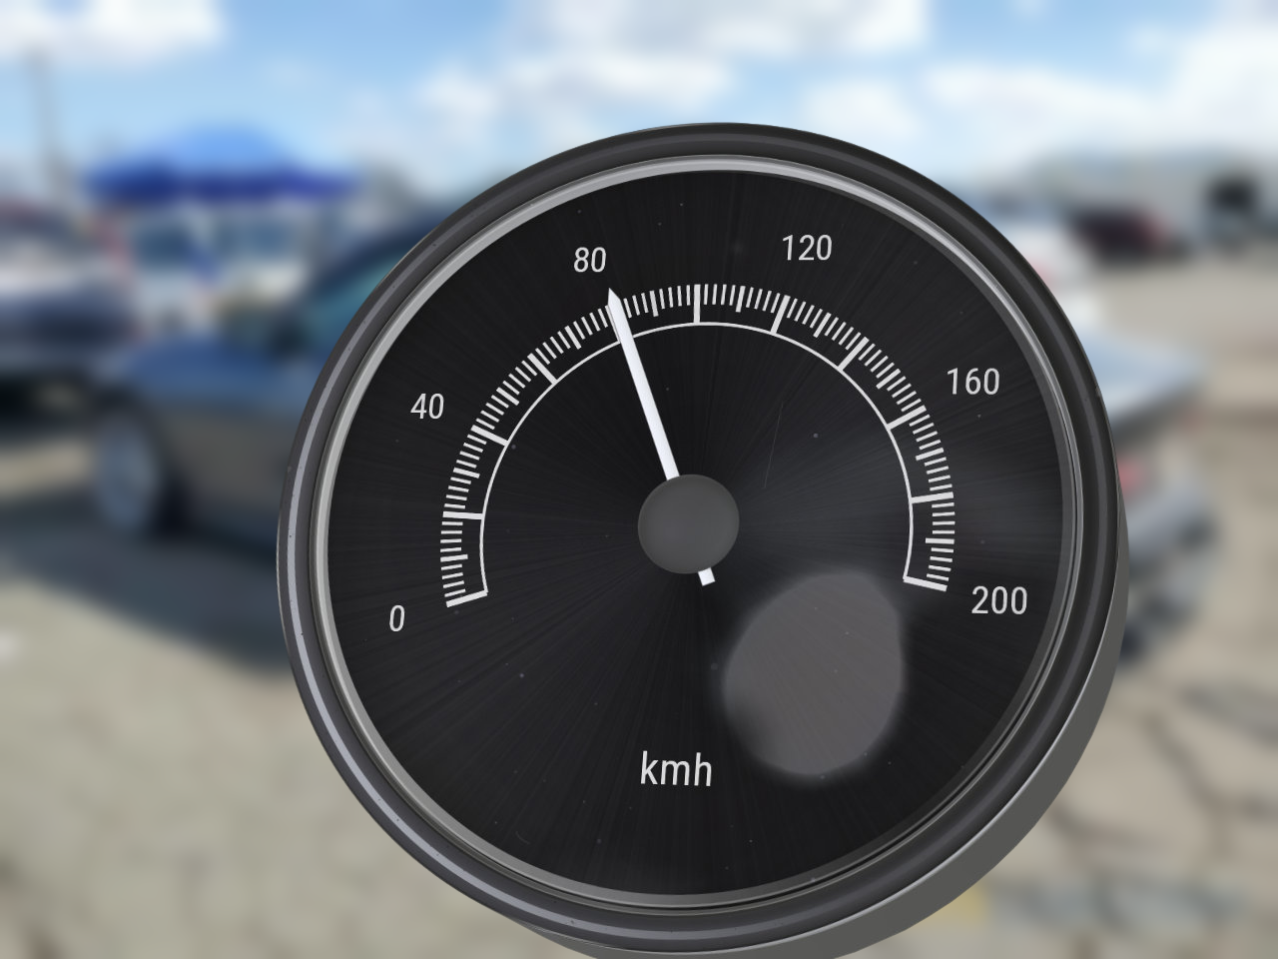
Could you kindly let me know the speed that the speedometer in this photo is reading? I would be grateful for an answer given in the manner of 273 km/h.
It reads 82 km/h
